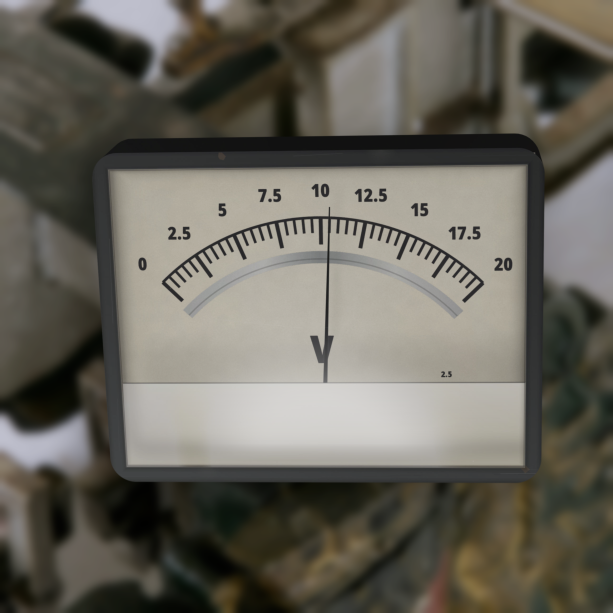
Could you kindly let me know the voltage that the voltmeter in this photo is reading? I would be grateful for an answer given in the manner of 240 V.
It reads 10.5 V
